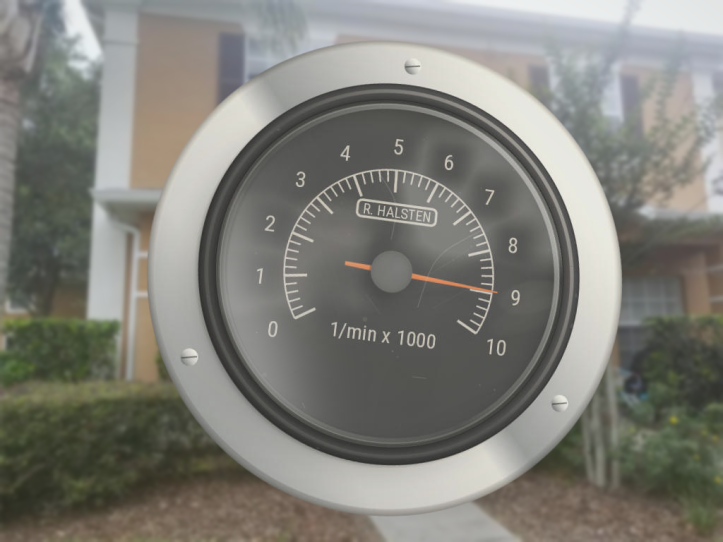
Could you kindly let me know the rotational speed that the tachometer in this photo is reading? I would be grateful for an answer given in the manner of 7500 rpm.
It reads 9000 rpm
